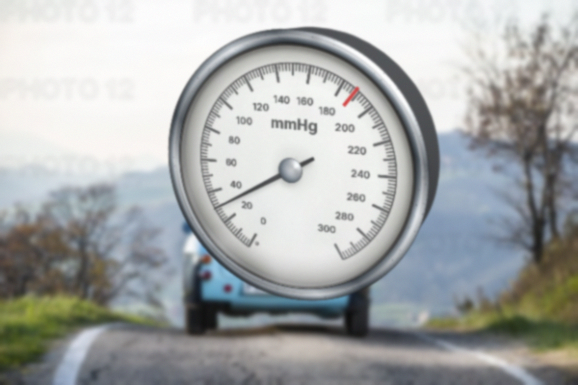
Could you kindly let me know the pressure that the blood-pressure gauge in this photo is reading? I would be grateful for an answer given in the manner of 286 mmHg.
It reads 30 mmHg
